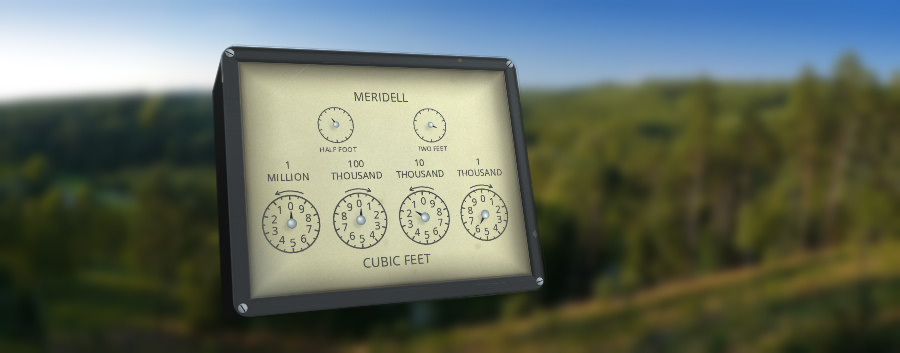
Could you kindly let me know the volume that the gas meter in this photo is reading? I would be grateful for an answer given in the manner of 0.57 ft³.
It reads 1600 ft³
